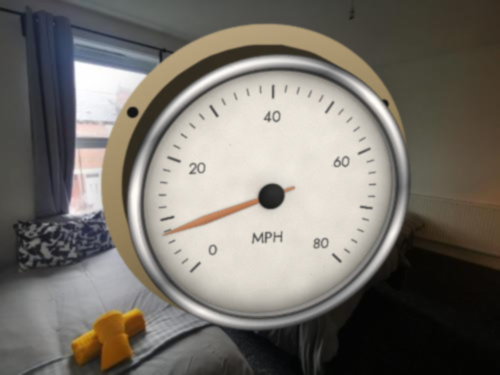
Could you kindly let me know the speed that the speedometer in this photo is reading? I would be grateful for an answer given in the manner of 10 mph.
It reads 8 mph
